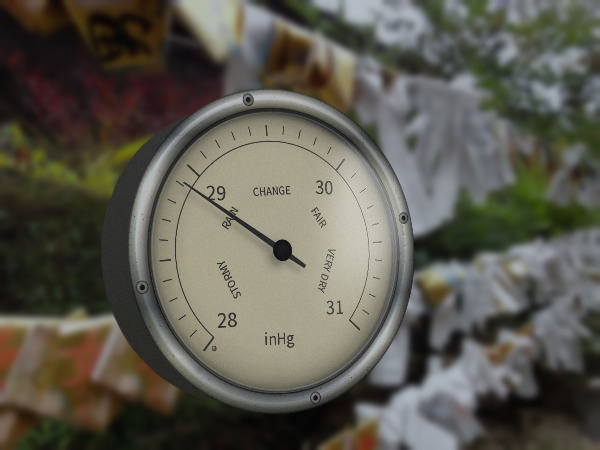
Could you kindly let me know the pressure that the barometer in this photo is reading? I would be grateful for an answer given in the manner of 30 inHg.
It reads 28.9 inHg
